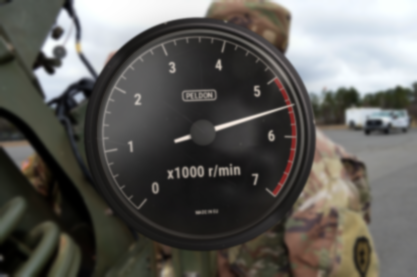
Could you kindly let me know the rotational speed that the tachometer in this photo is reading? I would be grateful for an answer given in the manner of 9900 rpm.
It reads 5500 rpm
